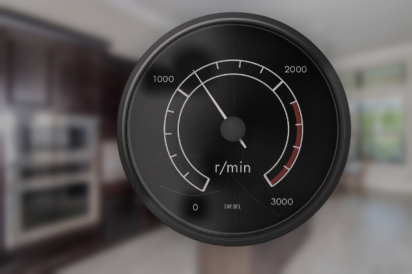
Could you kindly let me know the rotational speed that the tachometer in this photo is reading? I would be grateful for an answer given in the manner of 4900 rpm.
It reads 1200 rpm
